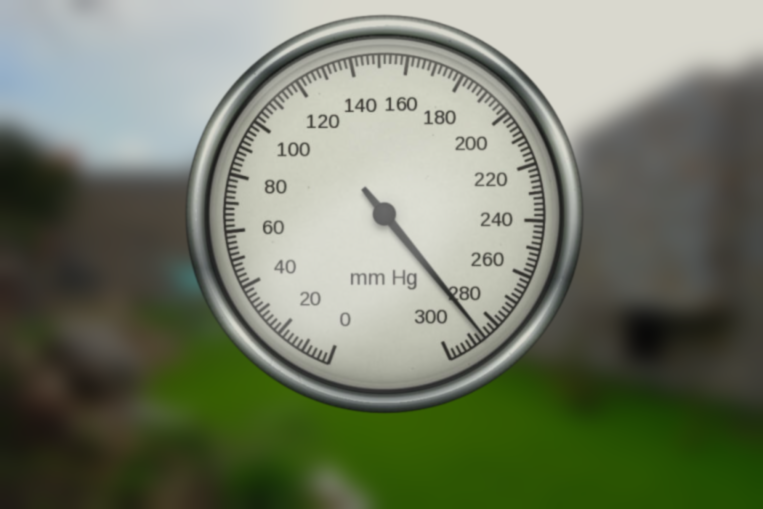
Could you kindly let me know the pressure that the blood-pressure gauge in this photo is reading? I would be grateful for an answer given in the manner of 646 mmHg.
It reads 286 mmHg
